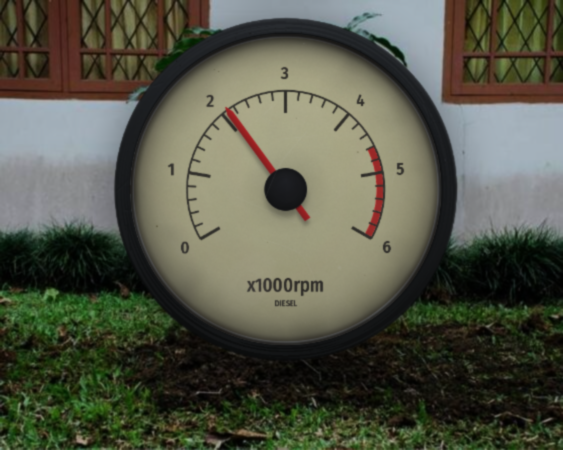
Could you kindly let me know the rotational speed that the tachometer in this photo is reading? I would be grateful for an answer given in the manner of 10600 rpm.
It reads 2100 rpm
